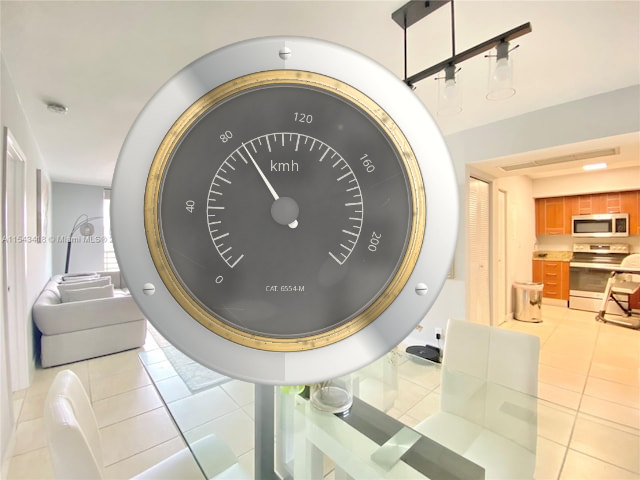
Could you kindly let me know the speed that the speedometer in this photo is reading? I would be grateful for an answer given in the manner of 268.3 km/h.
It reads 85 km/h
